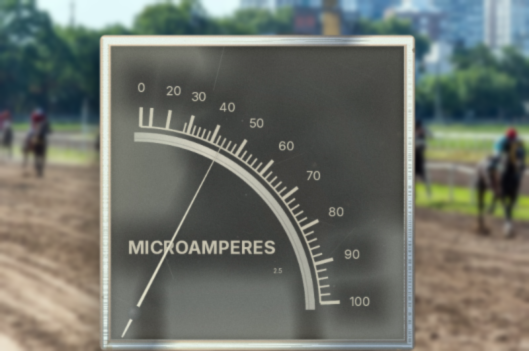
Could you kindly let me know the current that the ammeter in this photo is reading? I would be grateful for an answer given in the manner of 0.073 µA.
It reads 44 µA
